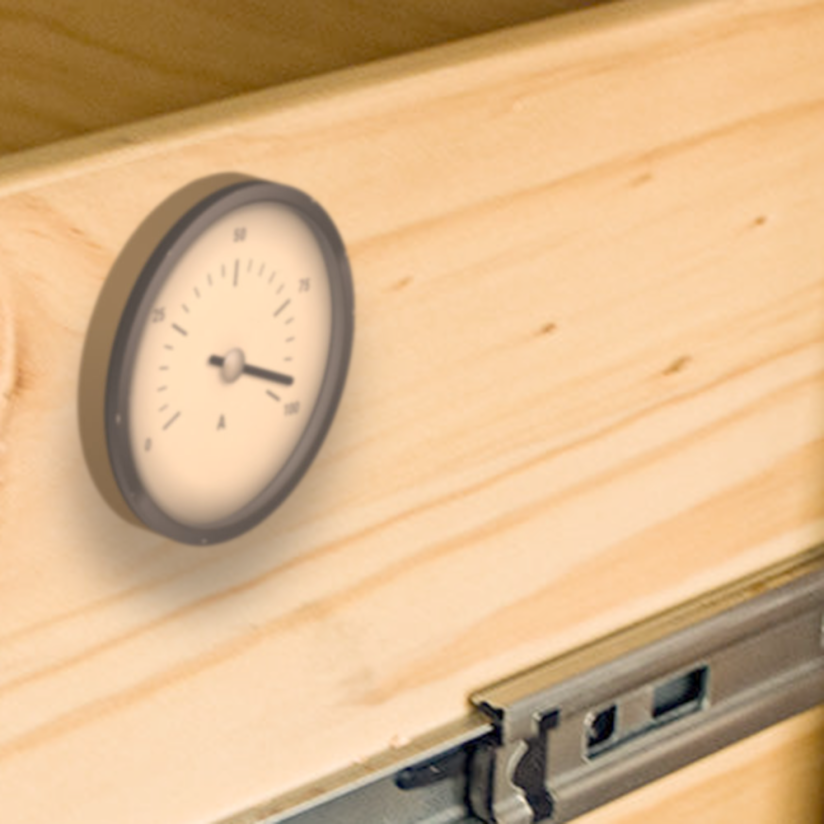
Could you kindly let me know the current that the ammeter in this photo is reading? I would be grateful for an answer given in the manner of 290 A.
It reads 95 A
